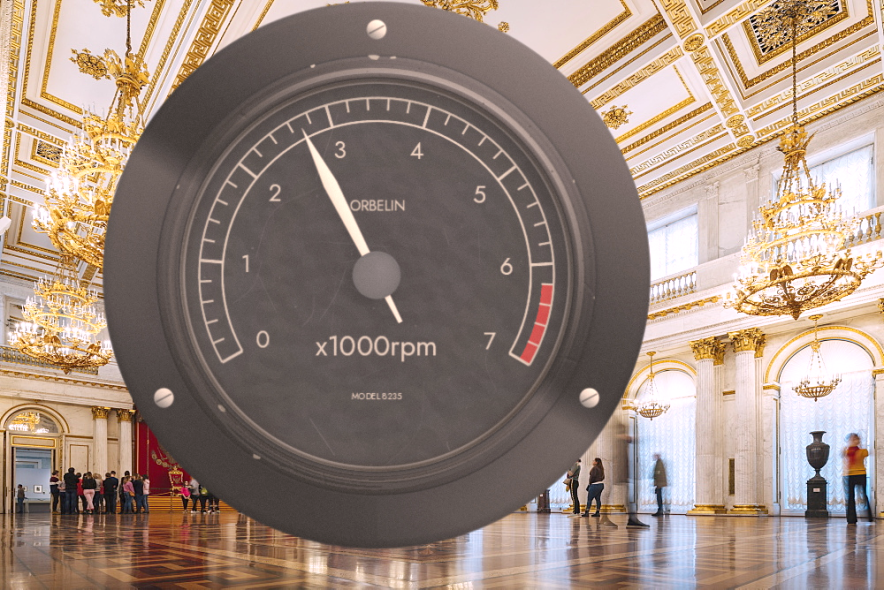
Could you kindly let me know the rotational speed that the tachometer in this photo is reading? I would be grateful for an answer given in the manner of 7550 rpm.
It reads 2700 rpm
